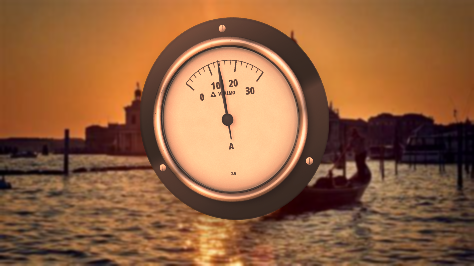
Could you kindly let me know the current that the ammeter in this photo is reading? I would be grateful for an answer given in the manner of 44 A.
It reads 14 A
